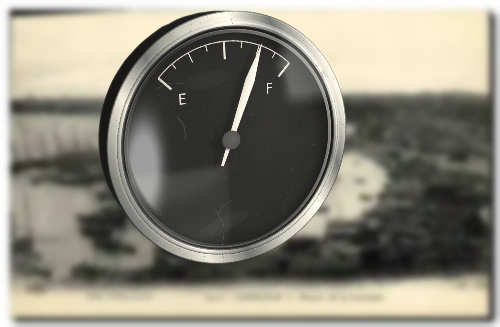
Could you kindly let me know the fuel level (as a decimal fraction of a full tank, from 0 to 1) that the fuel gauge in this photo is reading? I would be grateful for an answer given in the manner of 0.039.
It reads 0.75
